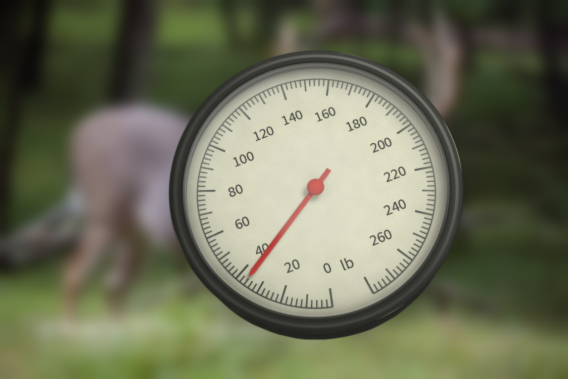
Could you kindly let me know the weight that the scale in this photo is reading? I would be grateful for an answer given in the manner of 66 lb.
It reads 36 lb
